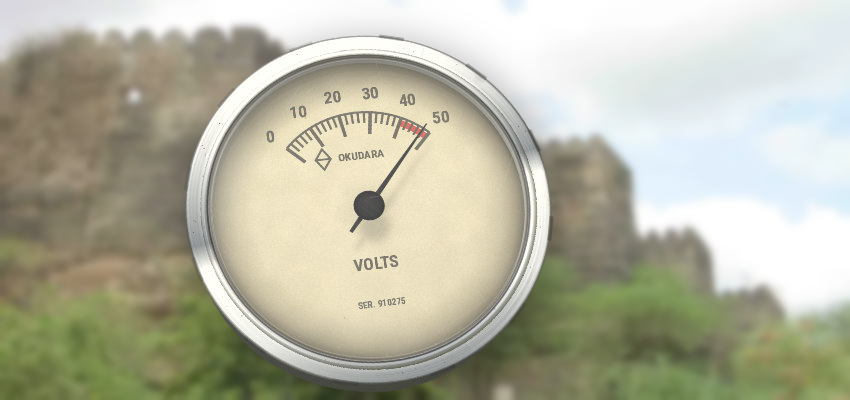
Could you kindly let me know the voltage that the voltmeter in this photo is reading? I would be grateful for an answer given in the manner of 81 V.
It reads 48 V
